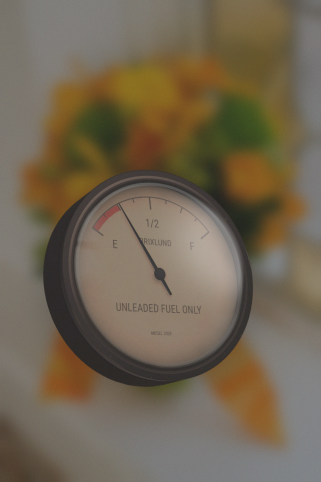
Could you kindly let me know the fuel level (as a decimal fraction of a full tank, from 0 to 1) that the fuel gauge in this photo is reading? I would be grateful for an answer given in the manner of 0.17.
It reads 0.25
